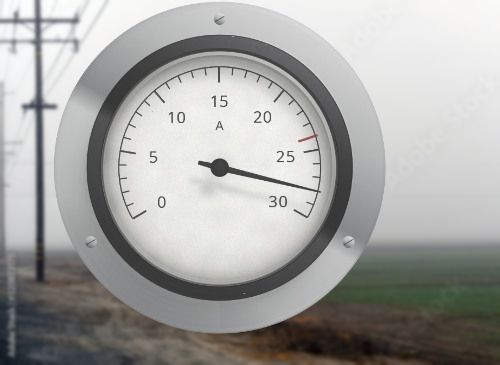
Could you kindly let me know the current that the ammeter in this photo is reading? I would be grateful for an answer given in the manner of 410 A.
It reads 28 A
